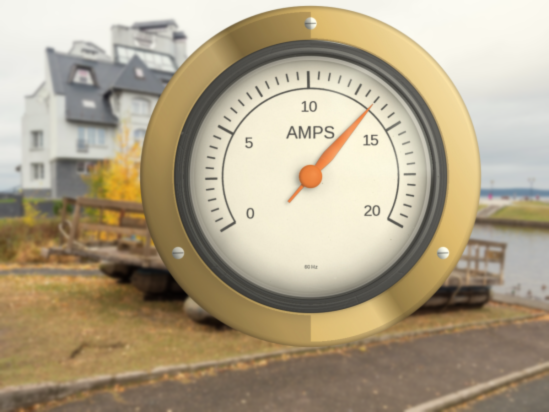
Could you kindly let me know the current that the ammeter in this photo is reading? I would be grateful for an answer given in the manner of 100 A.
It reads 13.5 A
